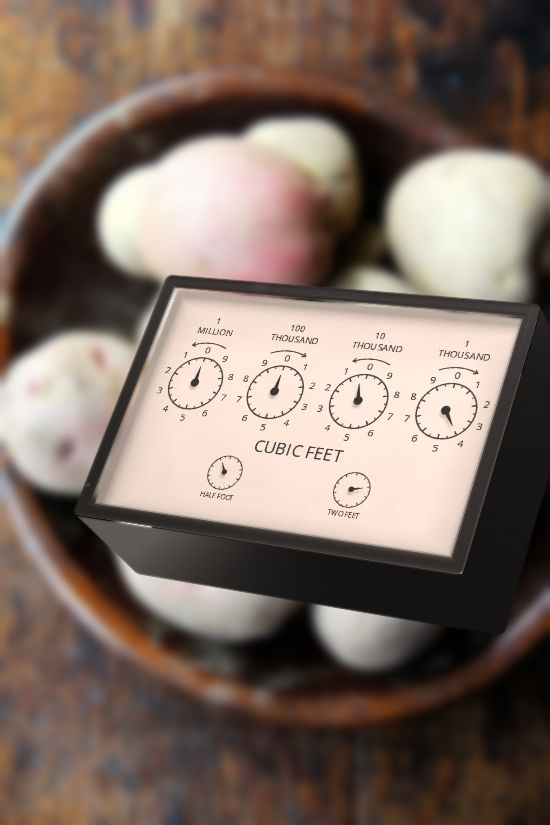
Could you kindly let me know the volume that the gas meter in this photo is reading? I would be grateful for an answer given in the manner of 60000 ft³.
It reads 400 ft³
